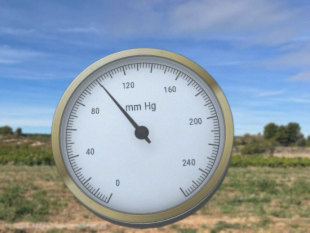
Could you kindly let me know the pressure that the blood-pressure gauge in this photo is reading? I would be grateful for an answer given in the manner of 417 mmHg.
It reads 100 mmHg
